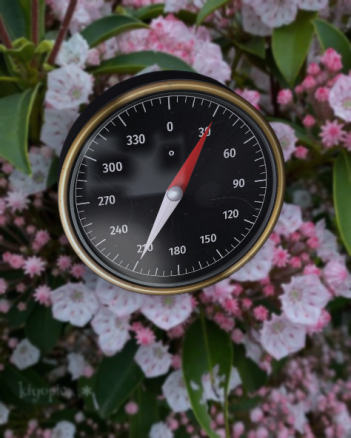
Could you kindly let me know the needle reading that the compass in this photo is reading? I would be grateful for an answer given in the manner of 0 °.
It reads 30 °
